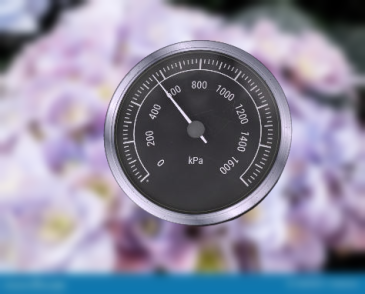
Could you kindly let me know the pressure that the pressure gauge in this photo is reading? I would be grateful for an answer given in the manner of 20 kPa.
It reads 560 kPa
